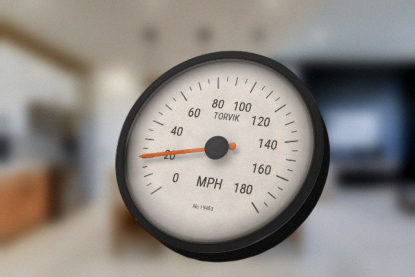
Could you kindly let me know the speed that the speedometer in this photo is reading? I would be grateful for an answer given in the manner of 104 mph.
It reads 20 mph
